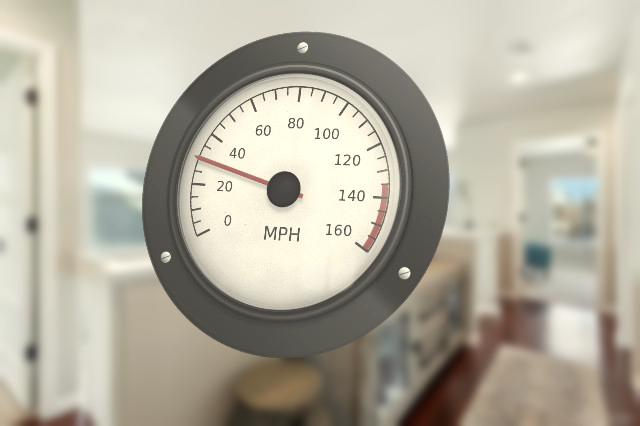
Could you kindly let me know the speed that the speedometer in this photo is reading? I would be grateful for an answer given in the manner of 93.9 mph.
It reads 30 mph
